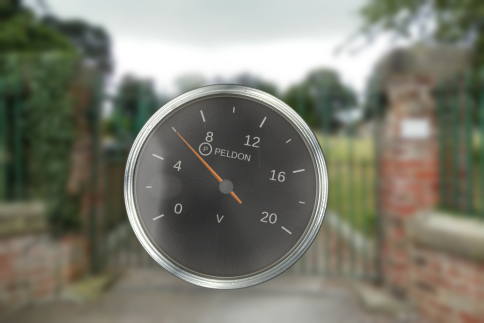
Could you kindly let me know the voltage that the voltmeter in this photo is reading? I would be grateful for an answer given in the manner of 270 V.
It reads 6 V
